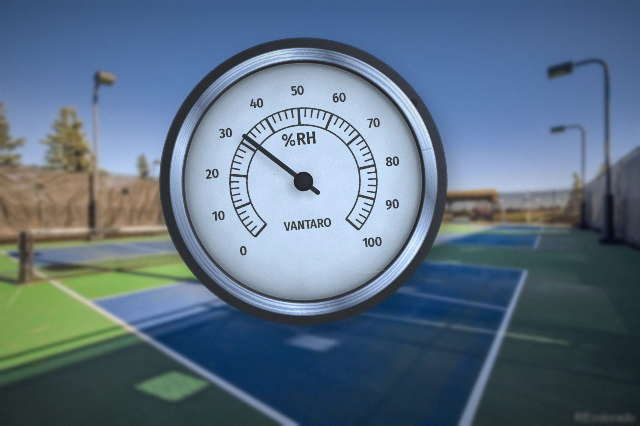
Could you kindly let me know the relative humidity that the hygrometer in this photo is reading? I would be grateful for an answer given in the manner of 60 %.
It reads 32 %
